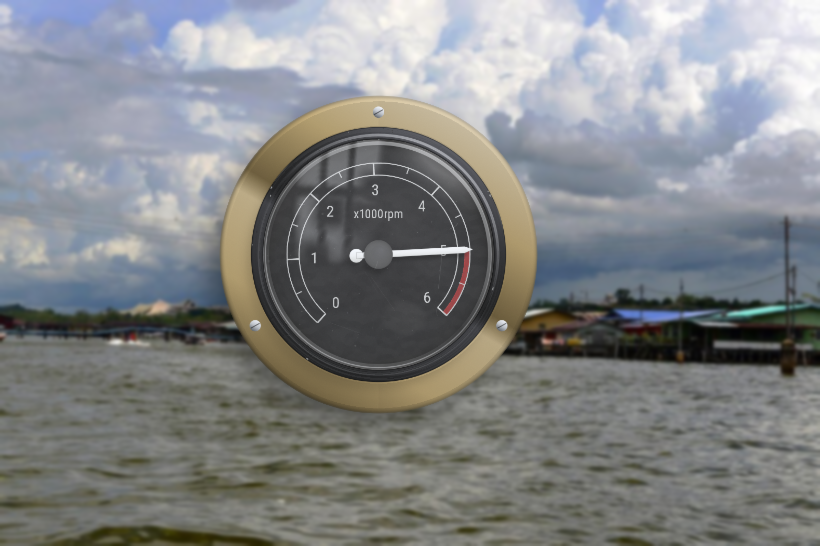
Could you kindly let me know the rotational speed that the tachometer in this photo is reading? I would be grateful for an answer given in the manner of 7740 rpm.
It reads 5000 rpm
